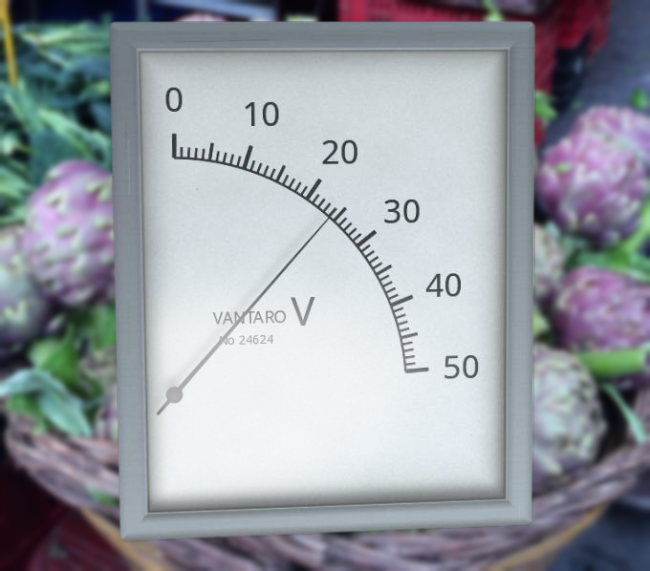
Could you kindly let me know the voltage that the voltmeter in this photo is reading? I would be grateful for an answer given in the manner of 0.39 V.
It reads 24 V
